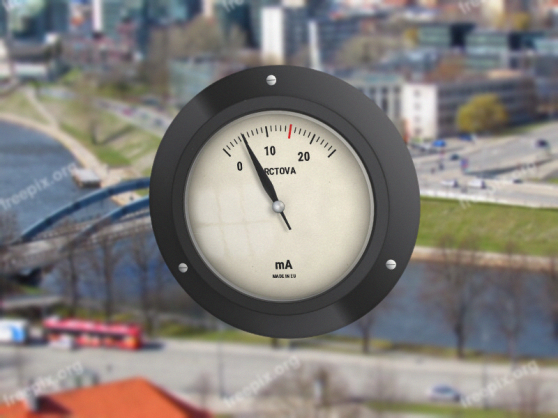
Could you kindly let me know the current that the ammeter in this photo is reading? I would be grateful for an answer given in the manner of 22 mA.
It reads 5 mA
